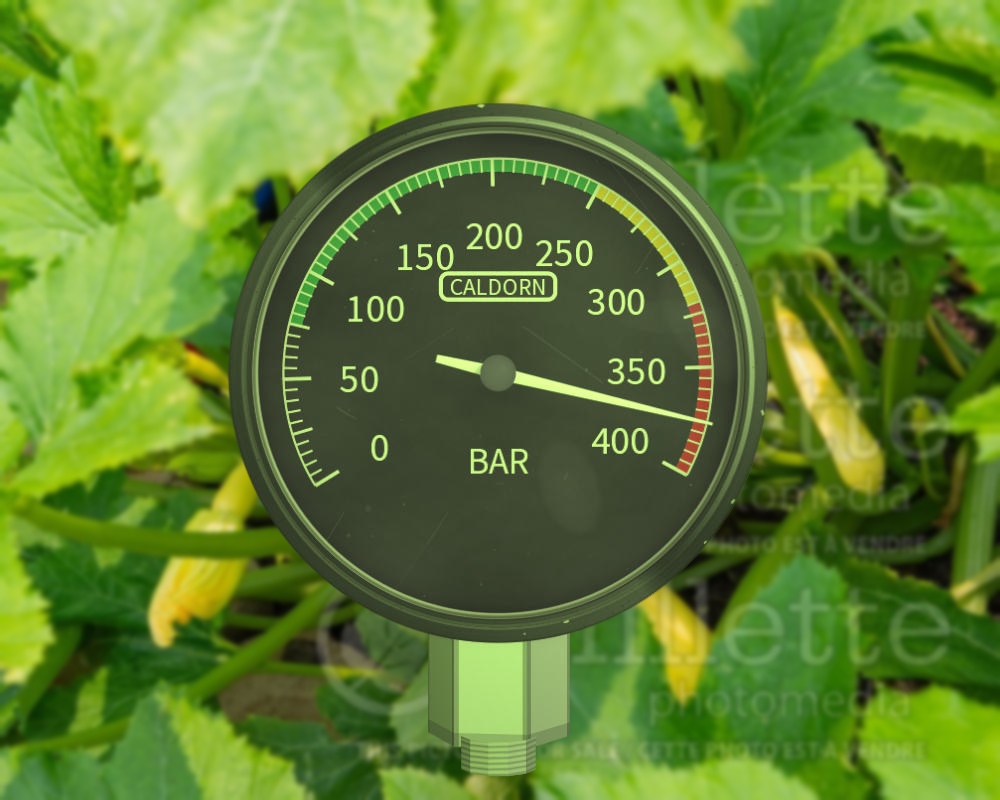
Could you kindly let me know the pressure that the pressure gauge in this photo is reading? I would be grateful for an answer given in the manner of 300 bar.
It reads 375 bar
